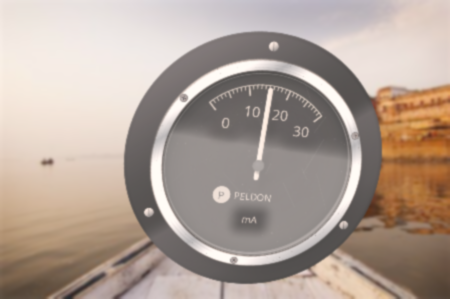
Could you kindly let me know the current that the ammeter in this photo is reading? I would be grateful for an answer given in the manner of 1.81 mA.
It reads 15 mA
